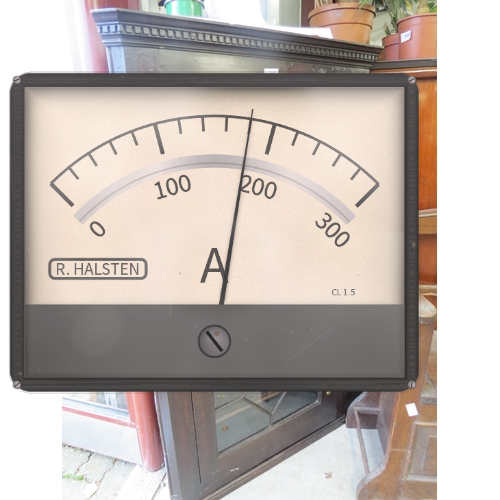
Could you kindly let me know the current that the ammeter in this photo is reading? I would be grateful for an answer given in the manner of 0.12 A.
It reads 180 A
